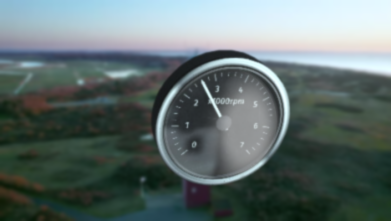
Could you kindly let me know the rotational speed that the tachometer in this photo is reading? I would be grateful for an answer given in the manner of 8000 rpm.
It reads 2600 rpm
